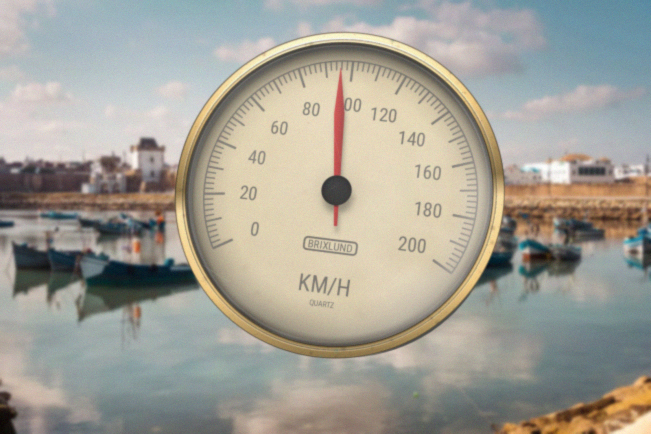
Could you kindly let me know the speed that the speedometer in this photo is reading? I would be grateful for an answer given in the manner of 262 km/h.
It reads 96 km/h
